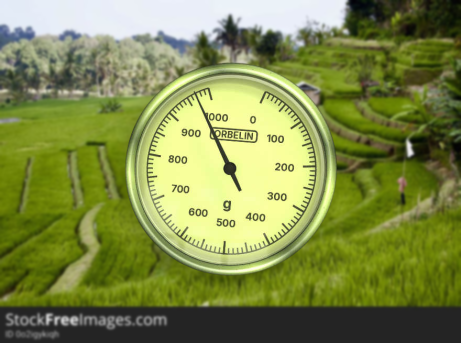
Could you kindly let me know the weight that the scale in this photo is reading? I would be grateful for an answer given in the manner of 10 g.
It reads 970 g
